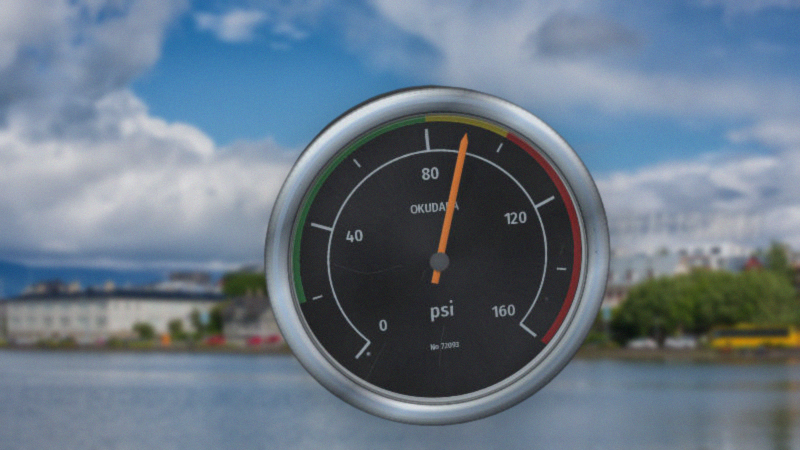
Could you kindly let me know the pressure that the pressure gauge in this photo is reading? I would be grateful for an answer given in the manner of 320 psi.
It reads 90 psi
